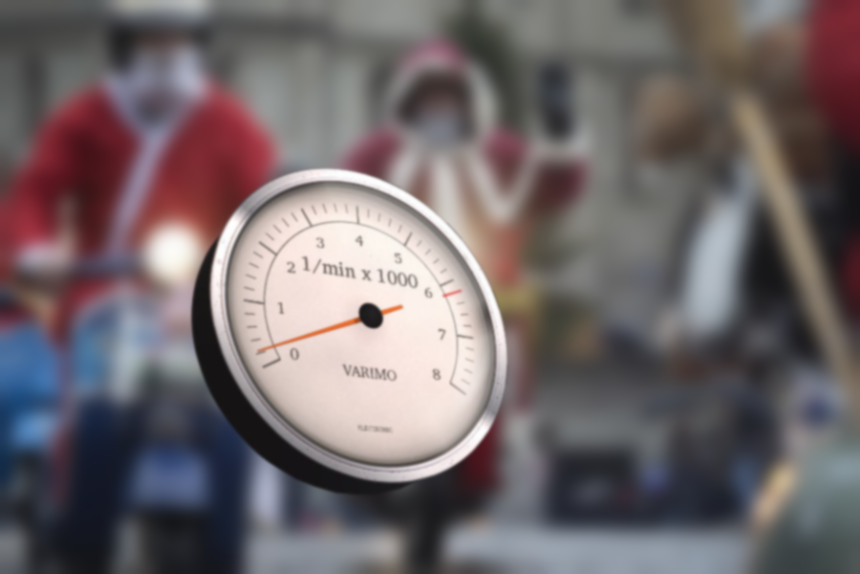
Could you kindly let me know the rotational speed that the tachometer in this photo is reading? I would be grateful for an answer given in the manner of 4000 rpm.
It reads 200 rpm
